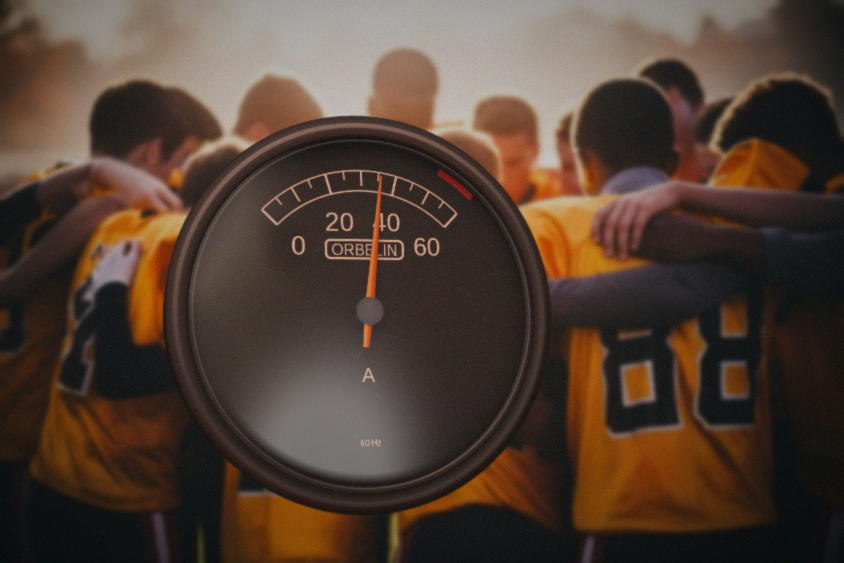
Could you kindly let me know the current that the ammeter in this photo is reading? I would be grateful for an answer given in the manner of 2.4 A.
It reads 35 A
